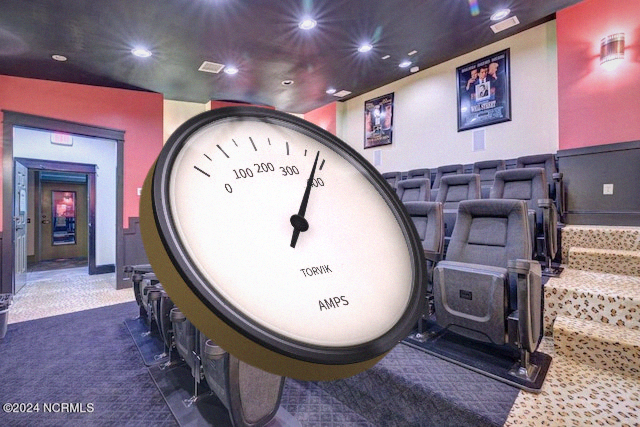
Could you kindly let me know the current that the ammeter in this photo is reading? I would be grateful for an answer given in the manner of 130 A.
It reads 375 A
